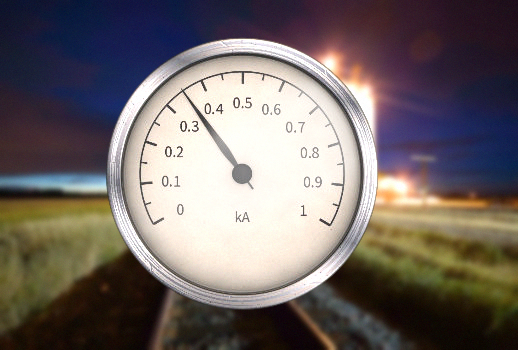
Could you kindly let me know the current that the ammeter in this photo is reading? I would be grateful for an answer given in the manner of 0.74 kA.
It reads 0.35 kA
